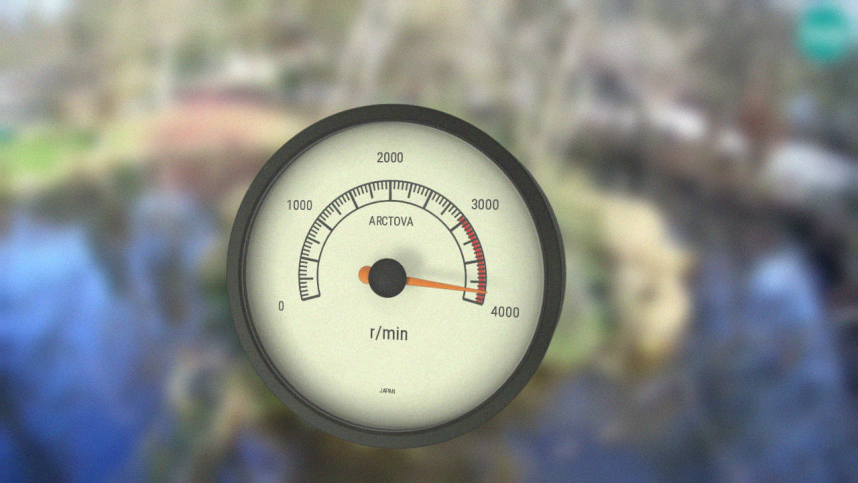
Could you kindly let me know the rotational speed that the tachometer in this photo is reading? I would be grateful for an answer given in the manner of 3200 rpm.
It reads 3850 rpm
